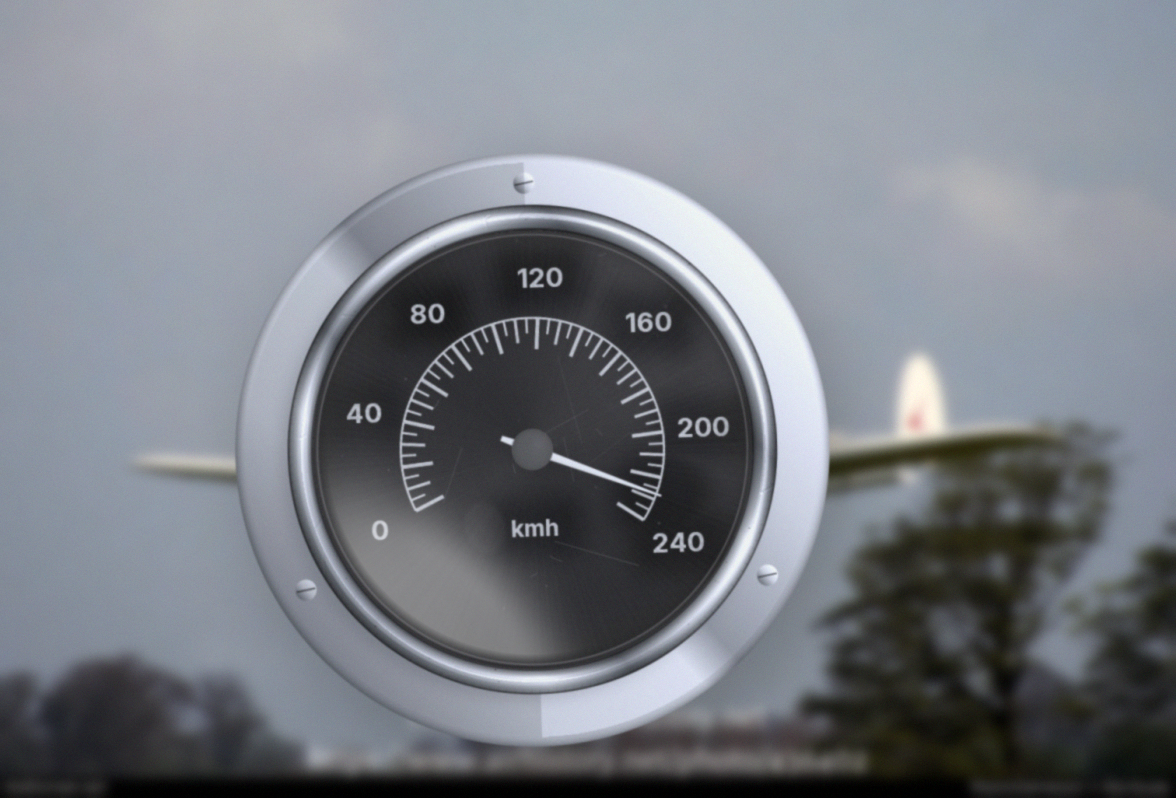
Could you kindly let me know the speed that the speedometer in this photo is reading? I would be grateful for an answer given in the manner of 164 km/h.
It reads 227.5 km/h
